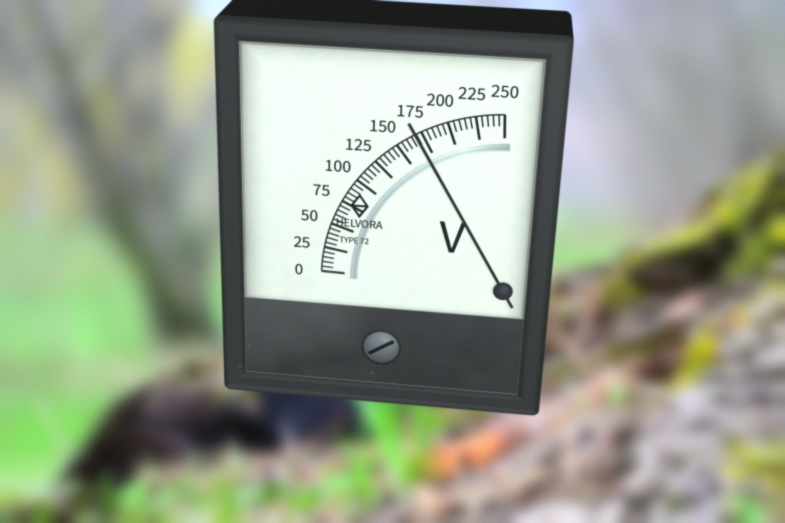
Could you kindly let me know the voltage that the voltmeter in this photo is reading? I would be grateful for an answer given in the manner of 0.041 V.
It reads 170 V
